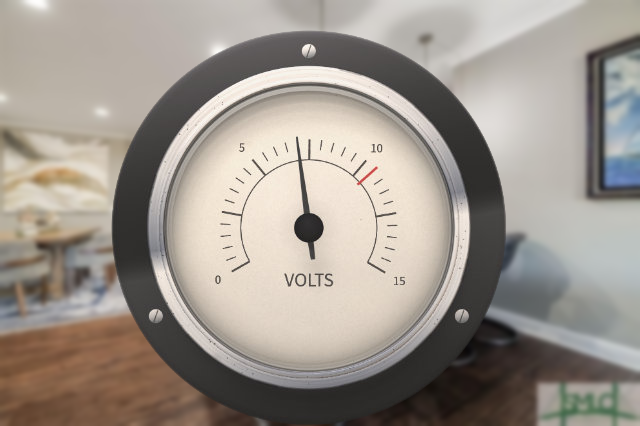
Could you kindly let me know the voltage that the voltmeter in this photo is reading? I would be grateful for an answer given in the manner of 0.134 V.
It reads 7 V
